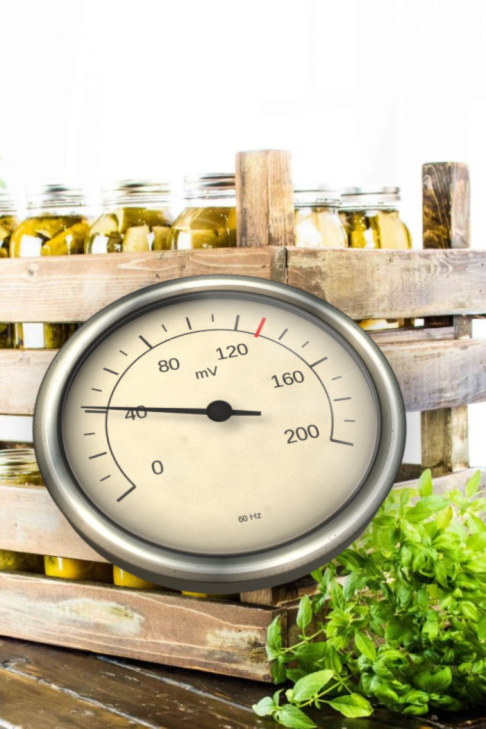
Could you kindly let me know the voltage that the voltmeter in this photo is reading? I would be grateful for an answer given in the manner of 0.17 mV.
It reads 40 mV
